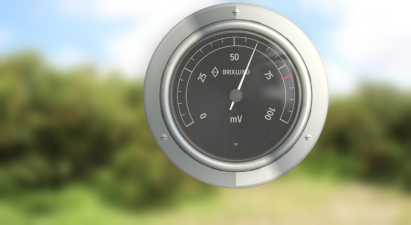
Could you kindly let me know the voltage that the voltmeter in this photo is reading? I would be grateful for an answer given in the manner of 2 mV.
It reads 60 mV
